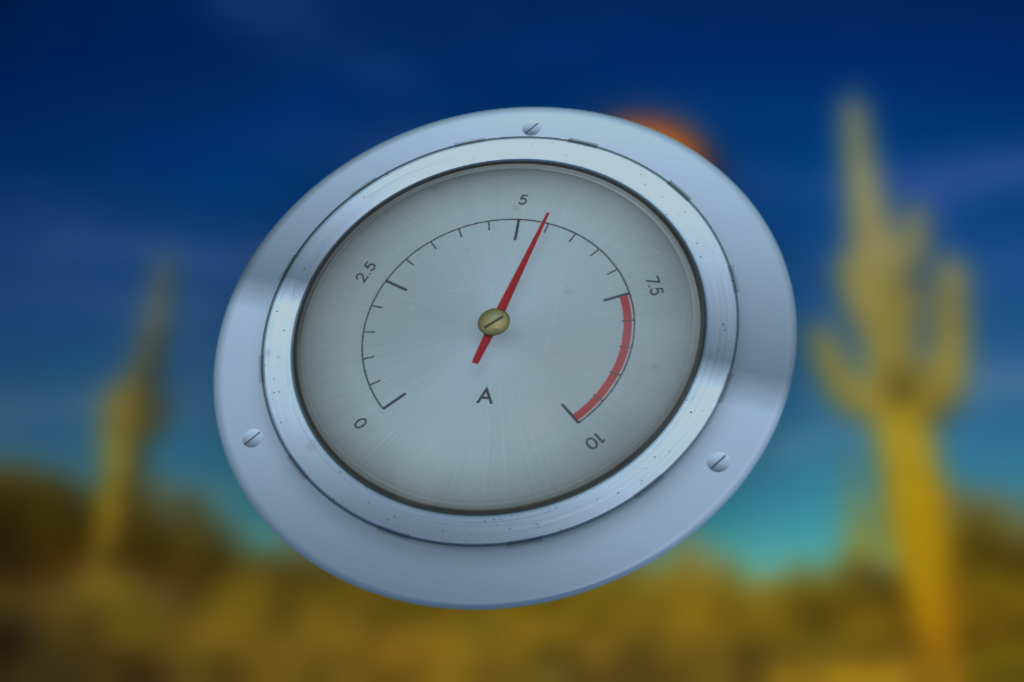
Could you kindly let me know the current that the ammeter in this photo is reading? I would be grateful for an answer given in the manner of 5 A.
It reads 5.5 A
